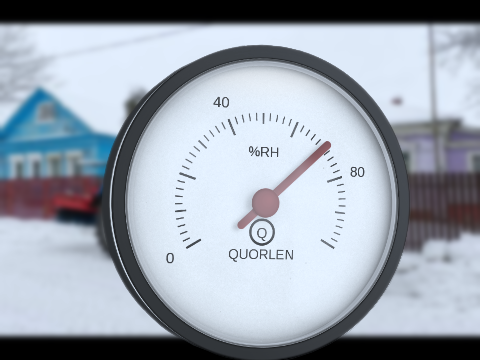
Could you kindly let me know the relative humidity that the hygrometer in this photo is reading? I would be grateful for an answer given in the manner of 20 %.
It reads 70 %
